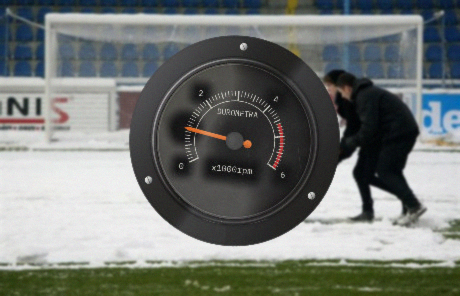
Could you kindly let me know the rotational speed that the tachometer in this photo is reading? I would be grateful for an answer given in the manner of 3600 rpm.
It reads 1000 rpm
